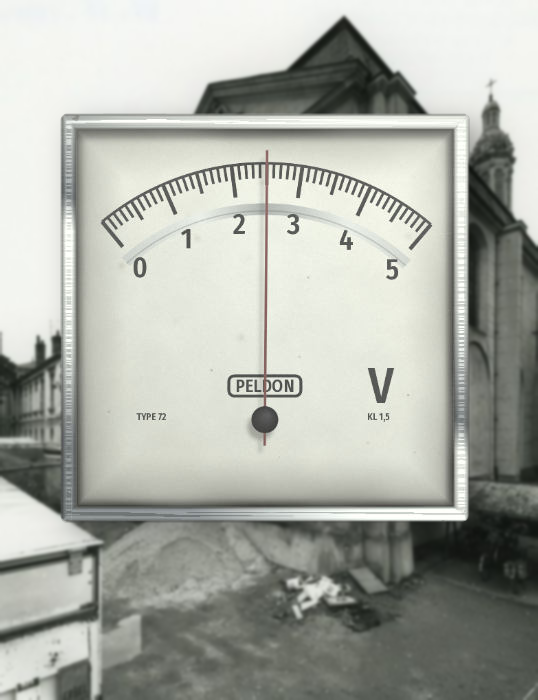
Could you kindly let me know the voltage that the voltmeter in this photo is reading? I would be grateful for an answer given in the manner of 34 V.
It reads 2.5 V
